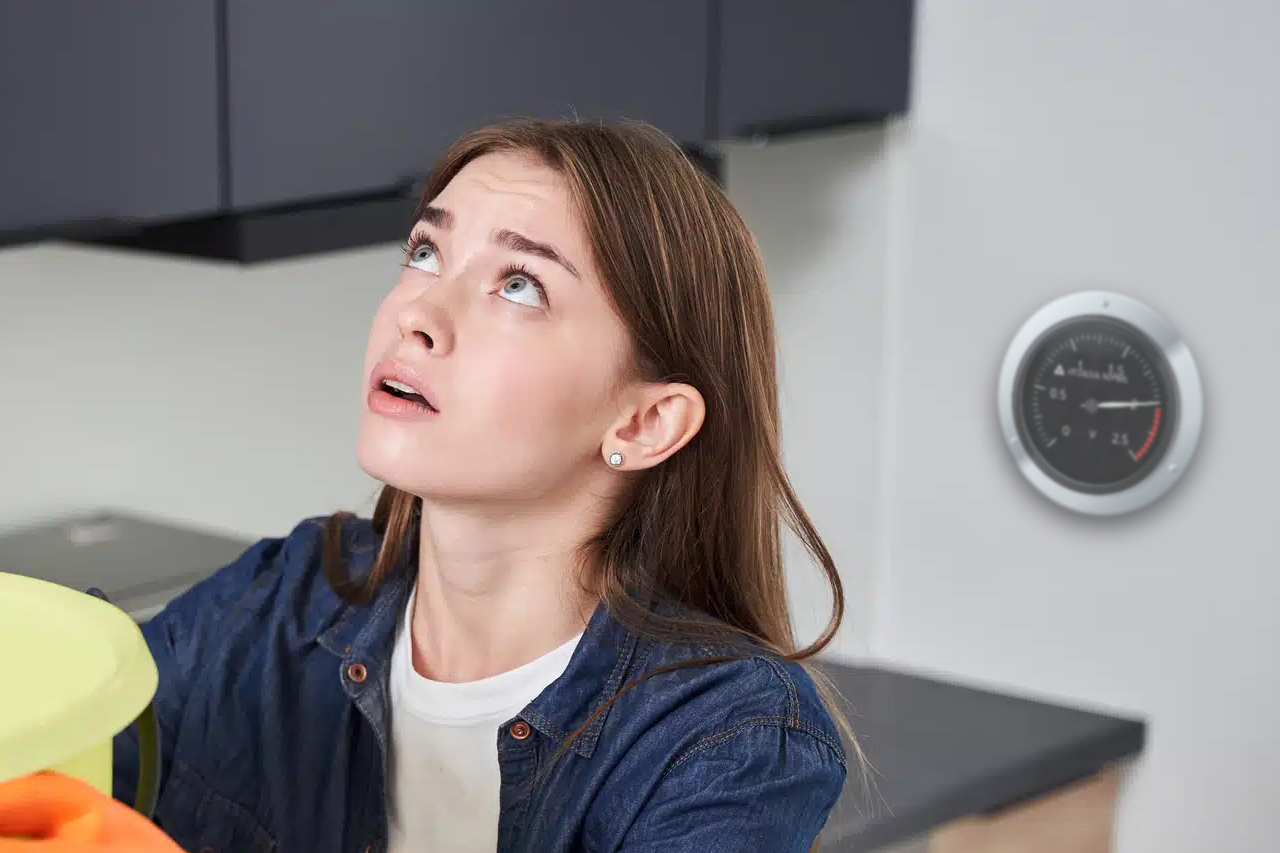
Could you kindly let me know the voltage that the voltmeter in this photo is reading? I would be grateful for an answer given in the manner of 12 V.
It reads 2 V
